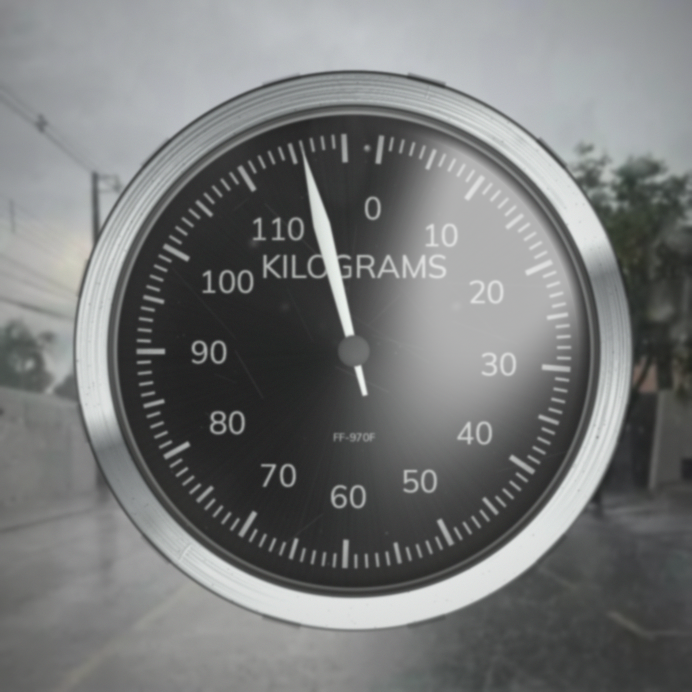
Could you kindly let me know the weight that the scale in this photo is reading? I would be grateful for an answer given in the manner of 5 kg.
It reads 116 kg
